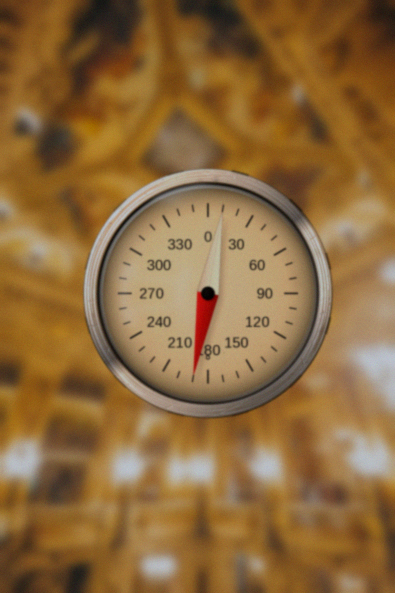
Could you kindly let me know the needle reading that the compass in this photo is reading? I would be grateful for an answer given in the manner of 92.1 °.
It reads 190 °
